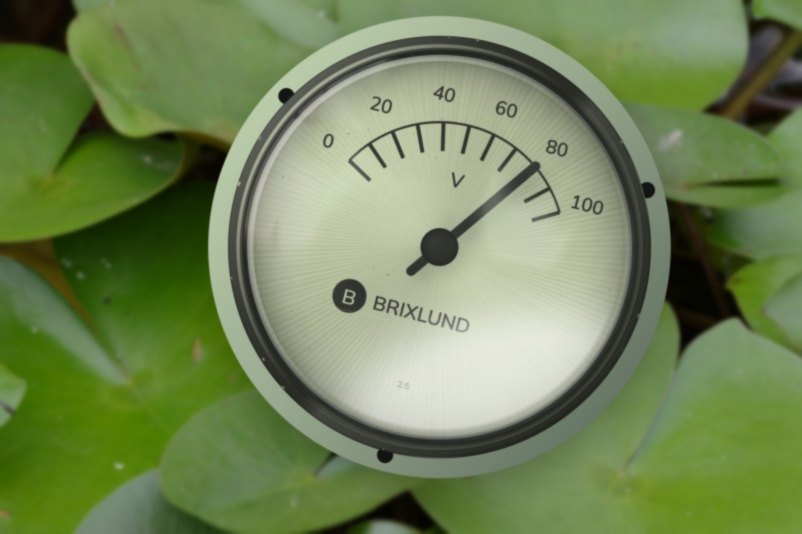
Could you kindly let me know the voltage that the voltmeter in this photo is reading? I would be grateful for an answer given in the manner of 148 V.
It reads 80 V
